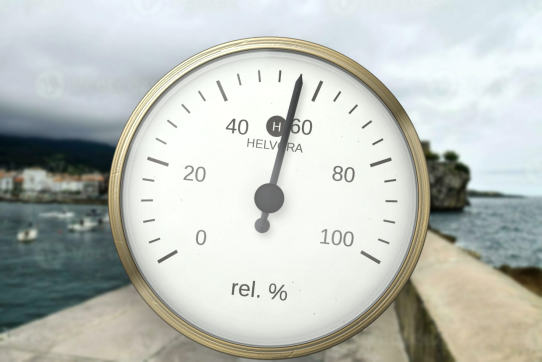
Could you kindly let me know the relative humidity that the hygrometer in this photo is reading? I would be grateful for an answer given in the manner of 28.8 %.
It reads 56 %
